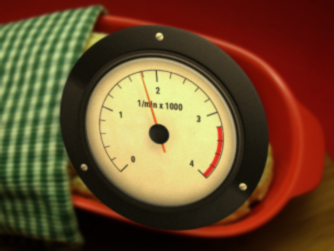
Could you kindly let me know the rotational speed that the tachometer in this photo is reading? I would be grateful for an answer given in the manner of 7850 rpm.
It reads 1800 rpm
